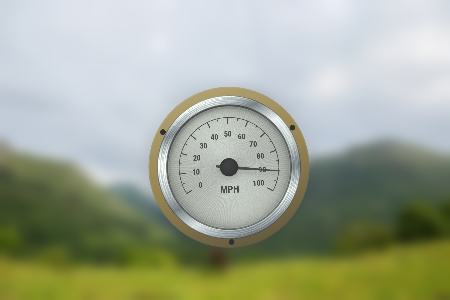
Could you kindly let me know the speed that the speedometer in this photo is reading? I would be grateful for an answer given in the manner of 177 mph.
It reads 90 mph
